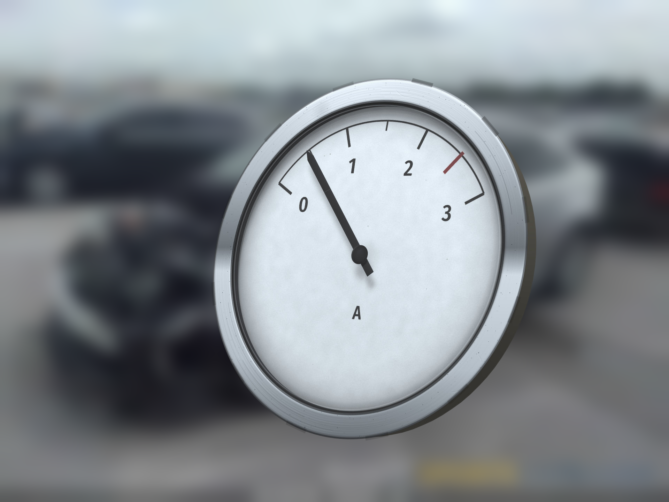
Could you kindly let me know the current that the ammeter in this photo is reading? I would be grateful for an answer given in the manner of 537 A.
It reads 0.5 A
